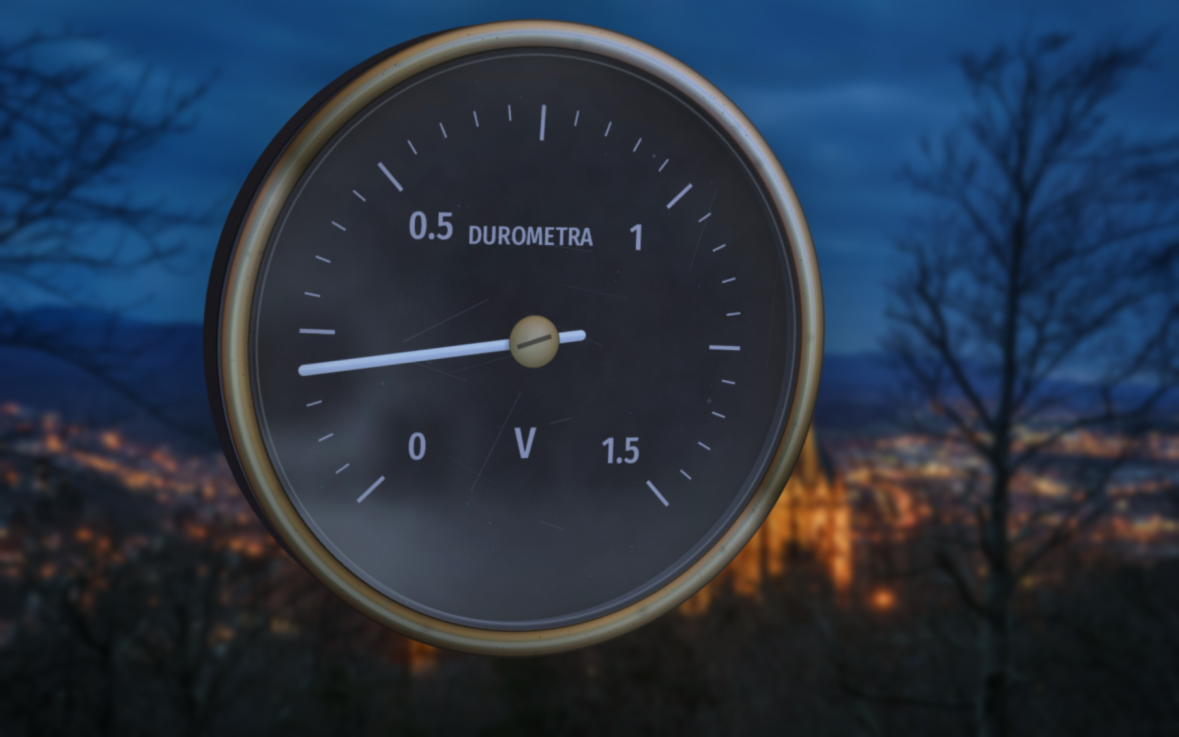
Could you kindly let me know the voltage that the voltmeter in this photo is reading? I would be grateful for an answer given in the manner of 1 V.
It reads 0.2 V
